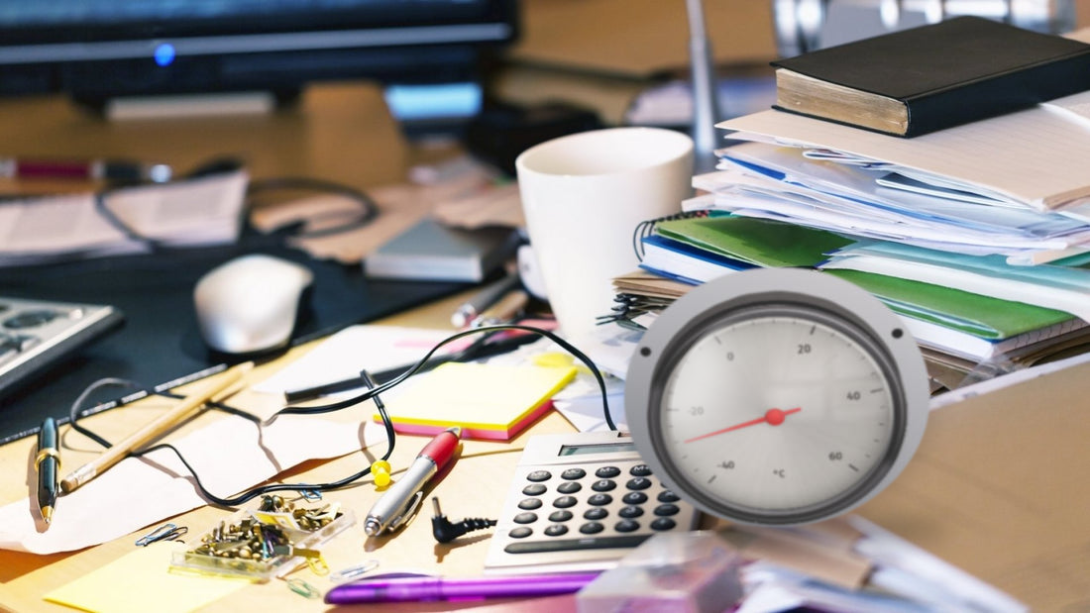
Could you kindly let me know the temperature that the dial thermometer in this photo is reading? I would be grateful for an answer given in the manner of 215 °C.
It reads -28 °C
